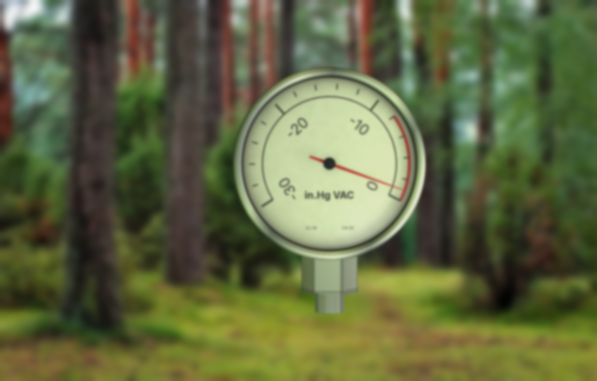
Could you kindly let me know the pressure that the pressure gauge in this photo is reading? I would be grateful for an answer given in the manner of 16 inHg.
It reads -1 inHg
